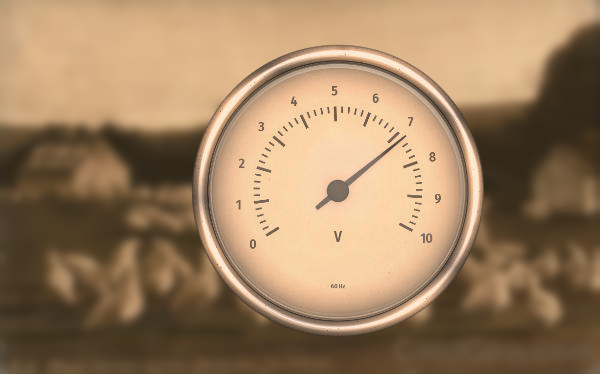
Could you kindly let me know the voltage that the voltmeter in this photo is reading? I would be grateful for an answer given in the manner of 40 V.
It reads 7.2 V
